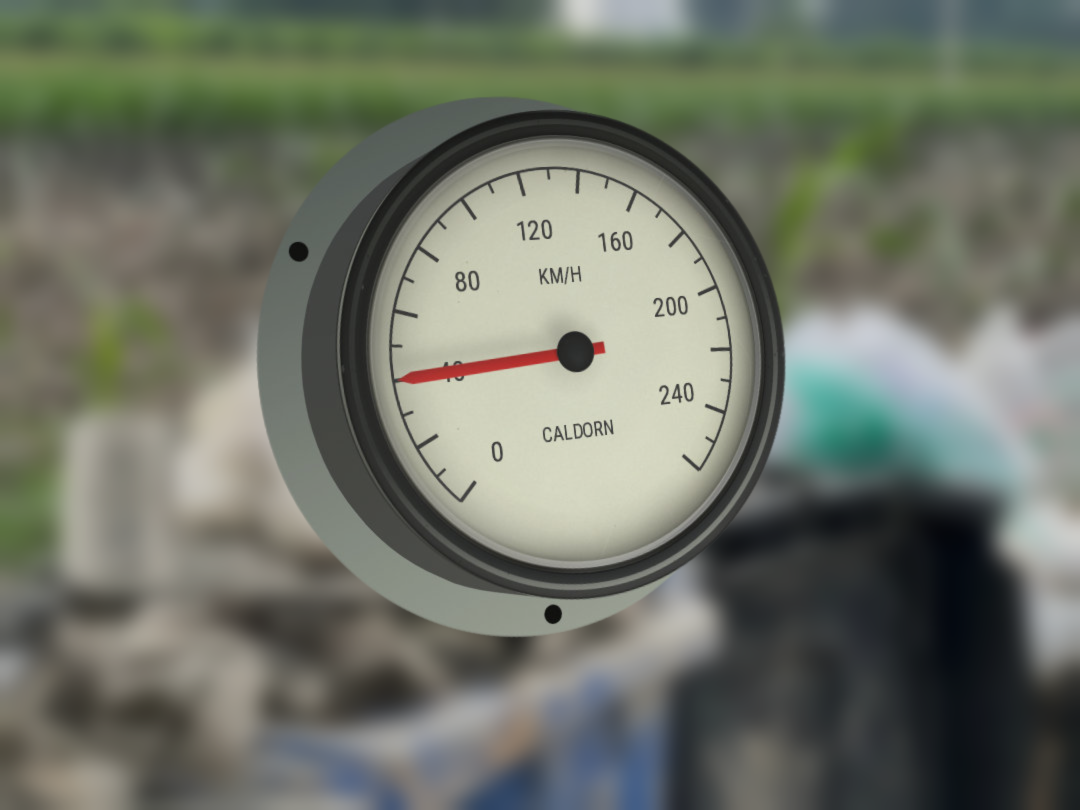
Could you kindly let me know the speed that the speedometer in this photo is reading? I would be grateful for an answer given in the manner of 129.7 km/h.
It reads 40 km/h
